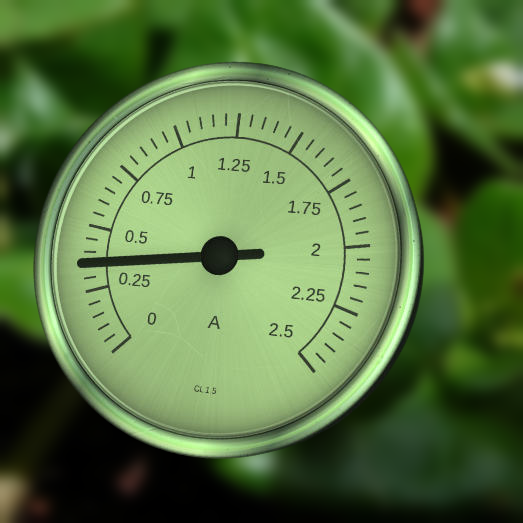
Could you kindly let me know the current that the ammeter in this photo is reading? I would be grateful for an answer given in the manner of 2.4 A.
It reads 0.35 A
